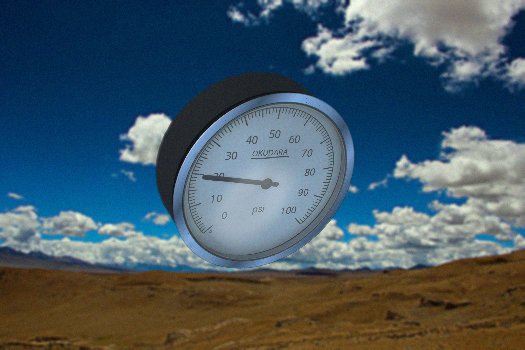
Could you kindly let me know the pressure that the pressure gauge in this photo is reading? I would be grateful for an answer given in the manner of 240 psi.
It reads 20 psi
